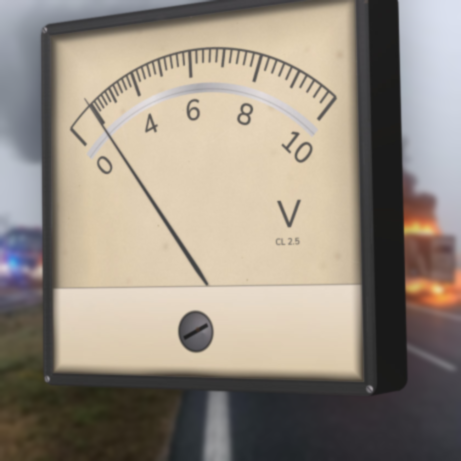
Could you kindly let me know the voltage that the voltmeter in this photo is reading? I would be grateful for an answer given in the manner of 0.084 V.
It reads 2 V
